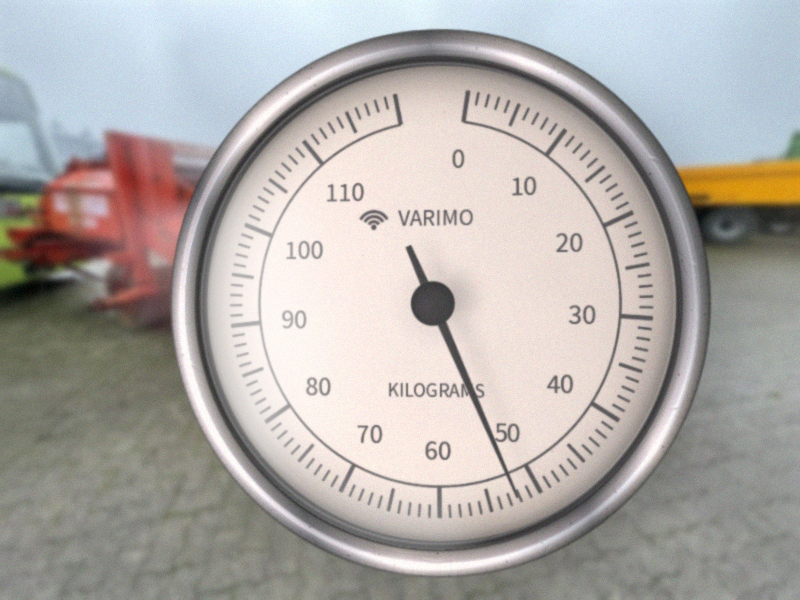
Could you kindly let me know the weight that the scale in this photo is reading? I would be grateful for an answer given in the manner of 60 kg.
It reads 52 kg
